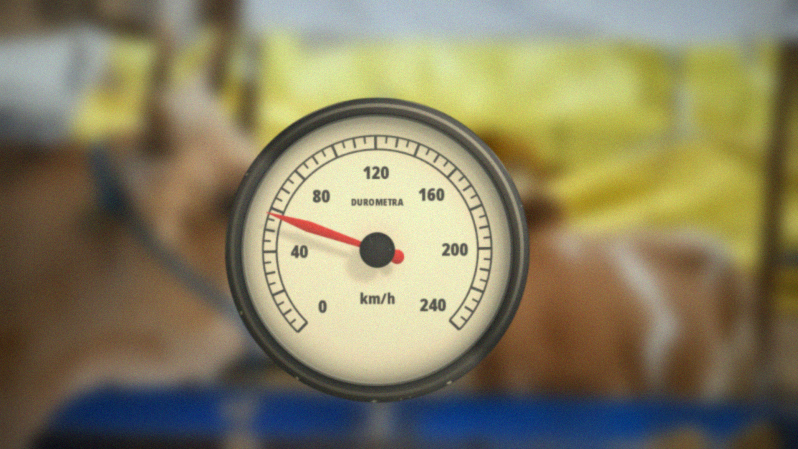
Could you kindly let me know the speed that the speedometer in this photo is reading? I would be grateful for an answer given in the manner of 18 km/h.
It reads 57.5 km/h
